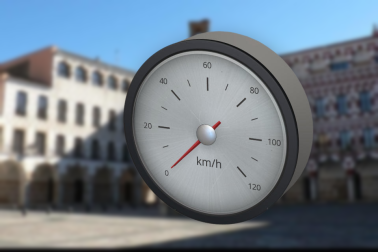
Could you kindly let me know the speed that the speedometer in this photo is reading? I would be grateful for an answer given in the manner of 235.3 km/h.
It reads 0 km/h
